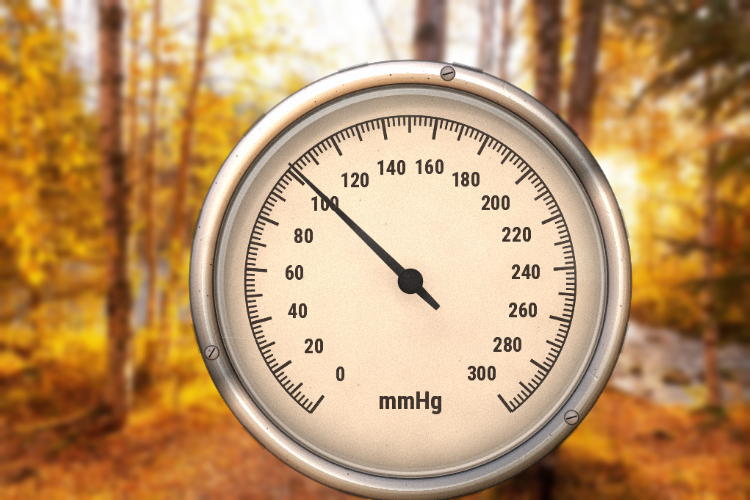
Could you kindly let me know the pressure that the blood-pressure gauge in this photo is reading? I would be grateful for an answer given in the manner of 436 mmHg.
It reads 102 mmHg
